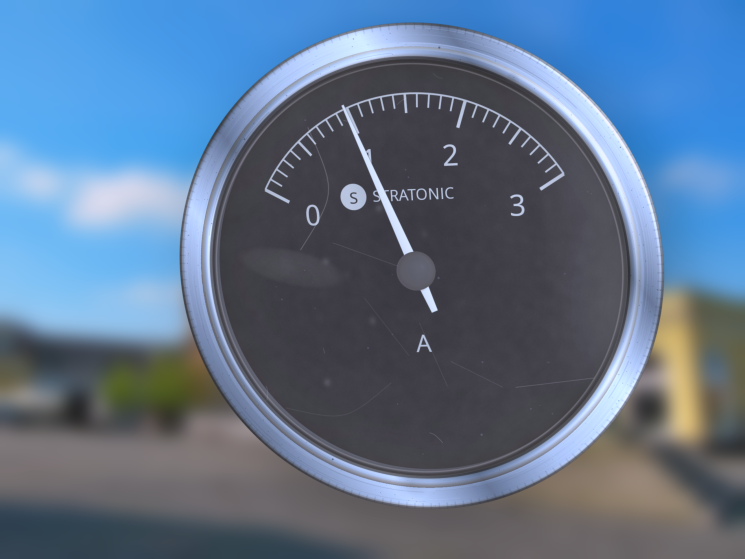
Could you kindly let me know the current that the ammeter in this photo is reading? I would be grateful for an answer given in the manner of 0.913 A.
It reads 1 A
